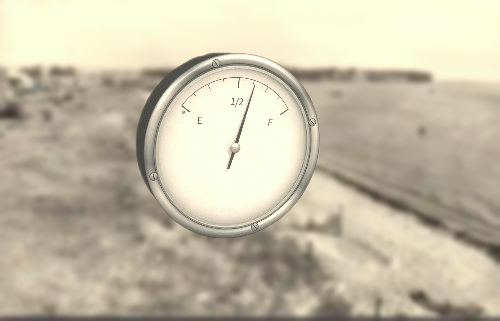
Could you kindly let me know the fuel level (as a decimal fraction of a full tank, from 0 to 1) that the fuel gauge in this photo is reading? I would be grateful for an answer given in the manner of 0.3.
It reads 0.625
